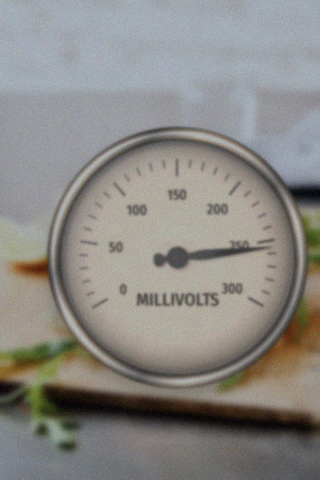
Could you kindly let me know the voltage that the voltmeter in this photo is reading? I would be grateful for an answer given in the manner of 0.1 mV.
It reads 255 mV
